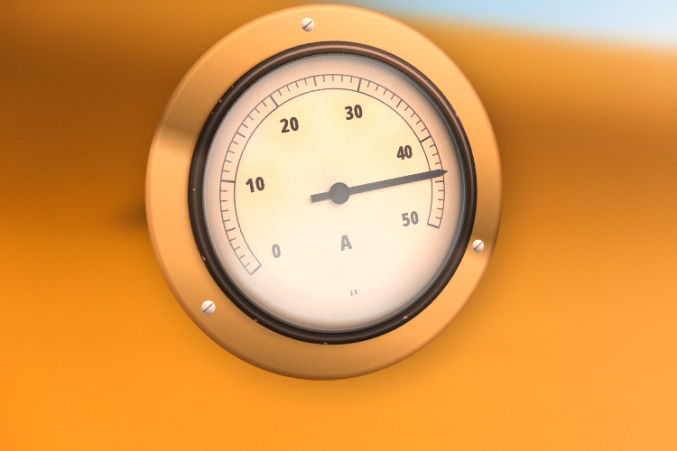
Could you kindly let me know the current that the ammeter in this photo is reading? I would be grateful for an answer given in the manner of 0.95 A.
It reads 44 A
